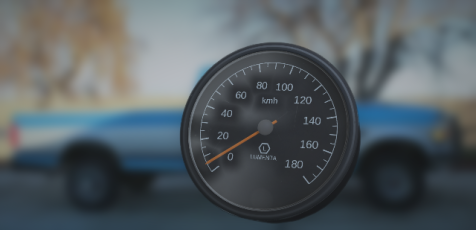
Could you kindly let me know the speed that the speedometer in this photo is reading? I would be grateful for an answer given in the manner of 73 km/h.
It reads 5 km/h
